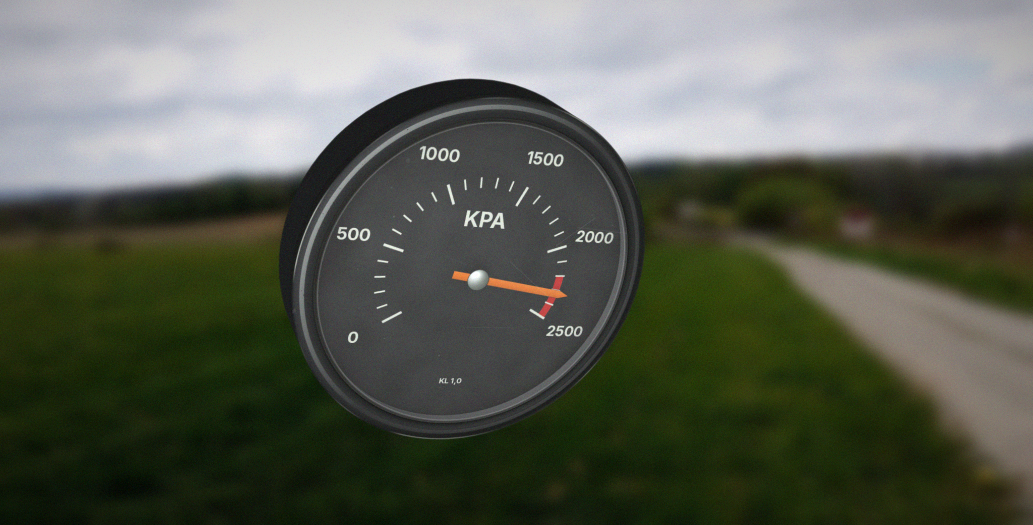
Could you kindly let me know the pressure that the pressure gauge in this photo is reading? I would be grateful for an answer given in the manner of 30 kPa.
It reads 2300 kPa
